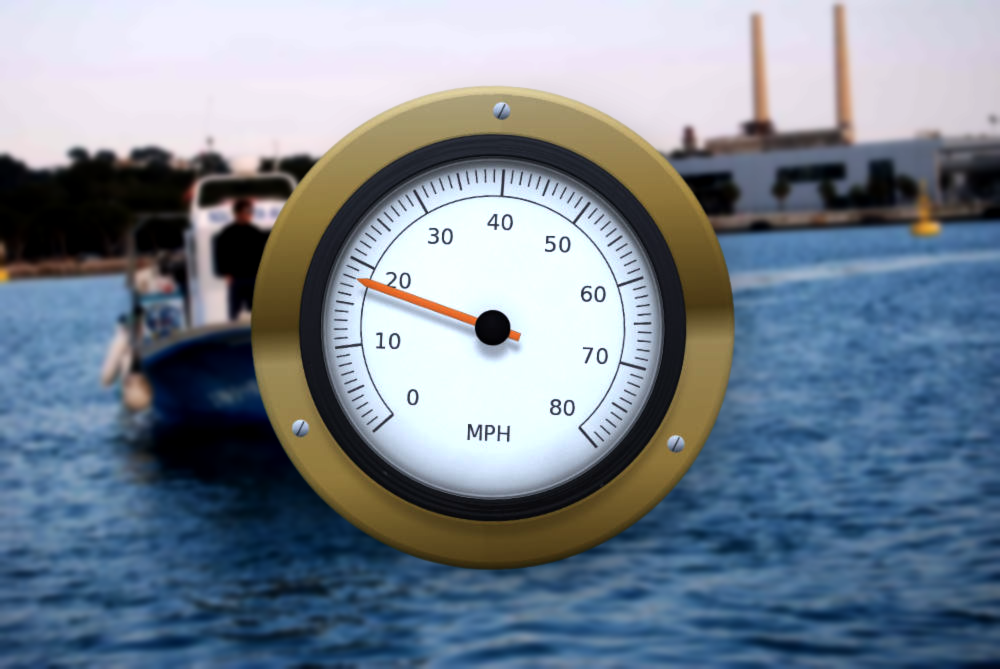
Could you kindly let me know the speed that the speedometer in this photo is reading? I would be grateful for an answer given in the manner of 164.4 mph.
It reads 18 mph
